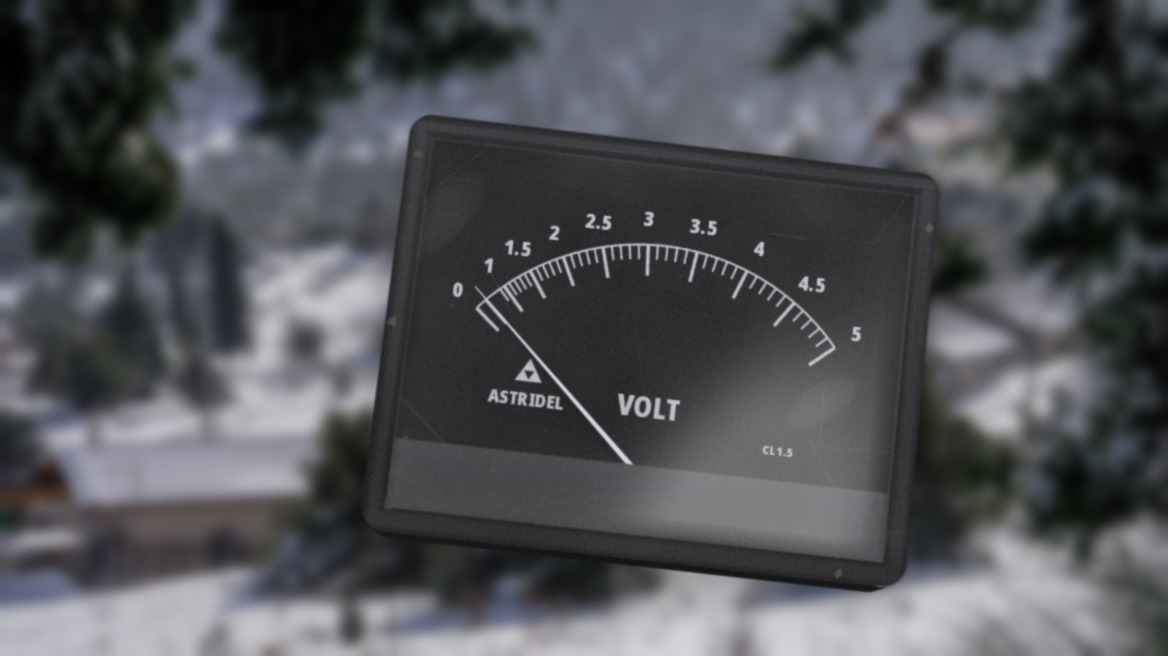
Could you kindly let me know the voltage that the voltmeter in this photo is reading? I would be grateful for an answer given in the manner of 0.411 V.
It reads 0.5 V
